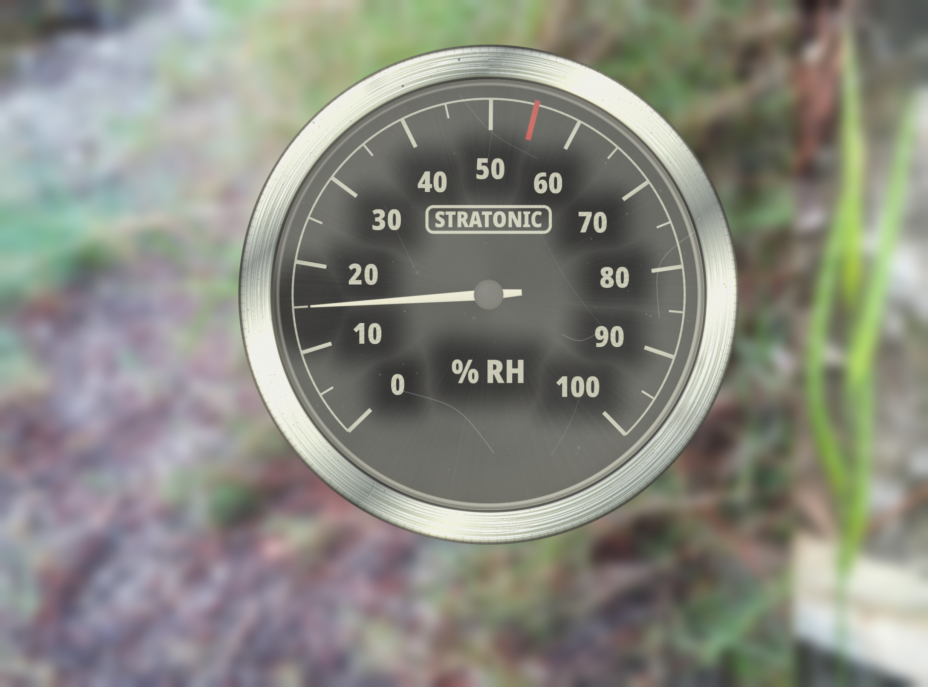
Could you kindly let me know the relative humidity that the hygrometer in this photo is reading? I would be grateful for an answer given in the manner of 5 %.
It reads 15 %
